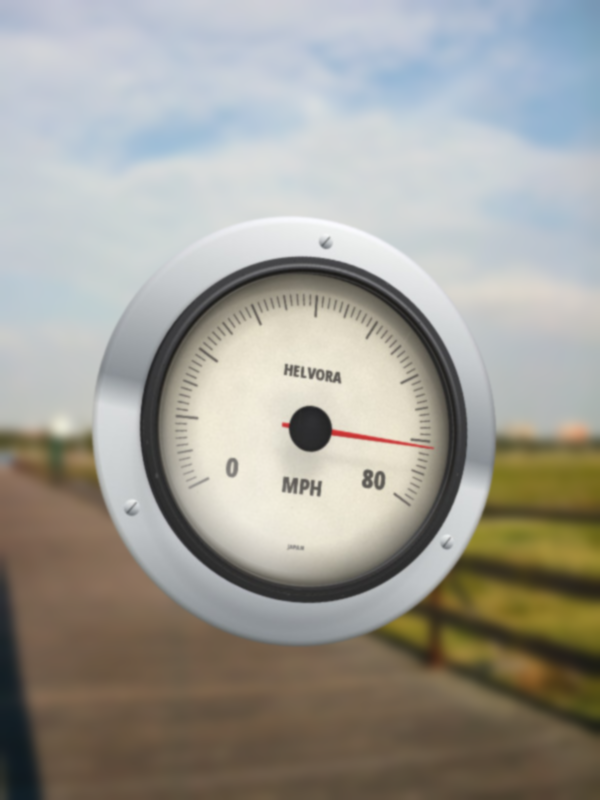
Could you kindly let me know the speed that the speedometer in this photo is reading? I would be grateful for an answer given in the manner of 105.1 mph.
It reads 71 mph
